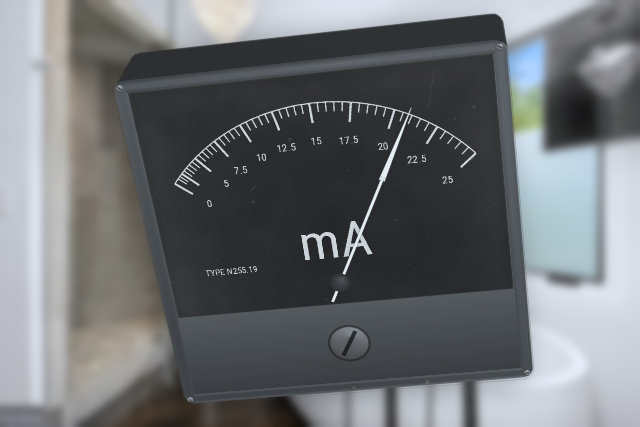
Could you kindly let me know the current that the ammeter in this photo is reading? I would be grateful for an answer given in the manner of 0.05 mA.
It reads 20.75 mA
